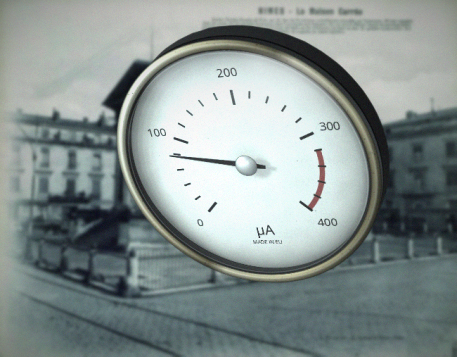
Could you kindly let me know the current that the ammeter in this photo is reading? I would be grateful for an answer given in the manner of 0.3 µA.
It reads 80 µA
